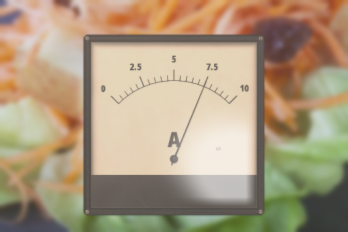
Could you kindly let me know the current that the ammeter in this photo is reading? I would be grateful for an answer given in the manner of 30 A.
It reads 7.5 A
